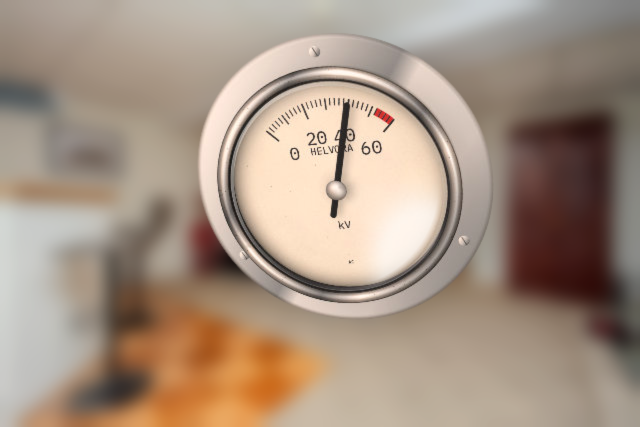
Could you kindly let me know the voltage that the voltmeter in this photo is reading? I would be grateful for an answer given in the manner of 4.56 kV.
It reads 40 kV
